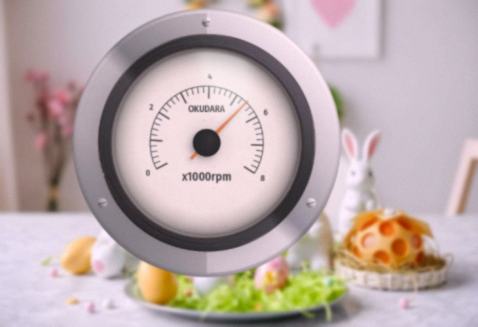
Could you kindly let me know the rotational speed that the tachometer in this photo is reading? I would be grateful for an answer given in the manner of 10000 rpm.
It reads 5400 rpm
